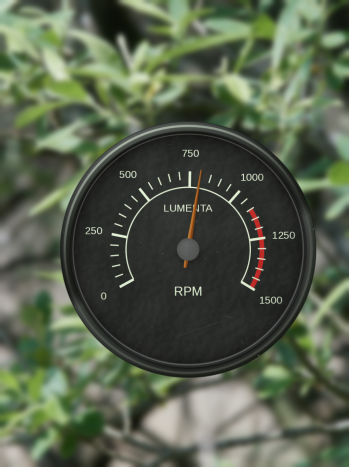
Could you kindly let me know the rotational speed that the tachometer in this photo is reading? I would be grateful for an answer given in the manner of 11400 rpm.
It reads 800 rpm
